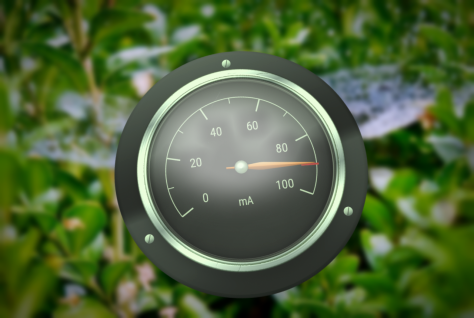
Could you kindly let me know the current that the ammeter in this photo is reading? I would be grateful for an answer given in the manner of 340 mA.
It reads 90 mA
